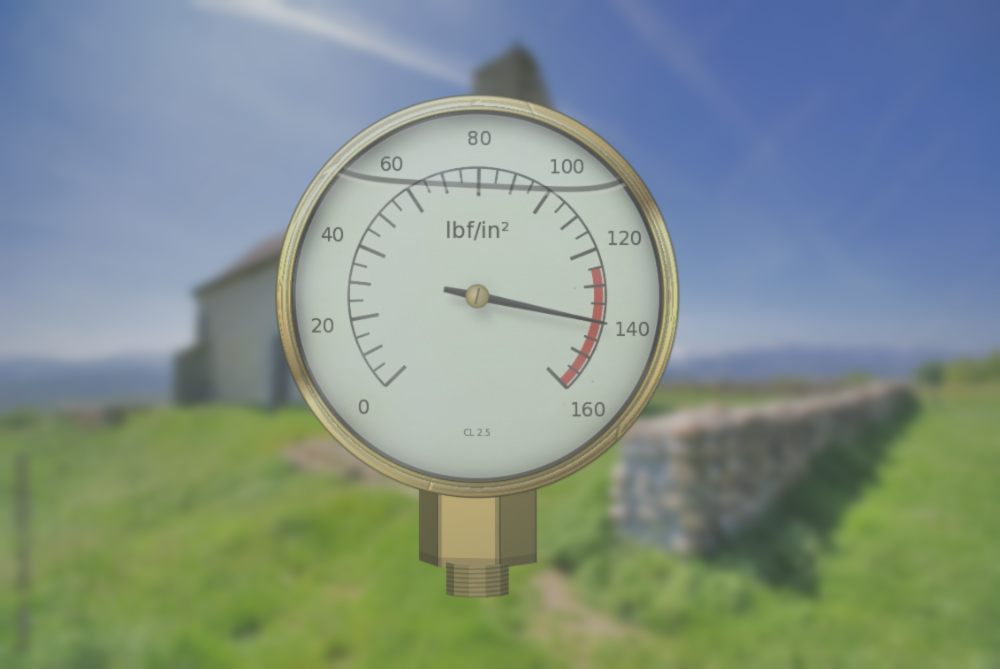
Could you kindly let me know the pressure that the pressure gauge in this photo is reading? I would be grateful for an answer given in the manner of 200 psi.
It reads 140 psi
